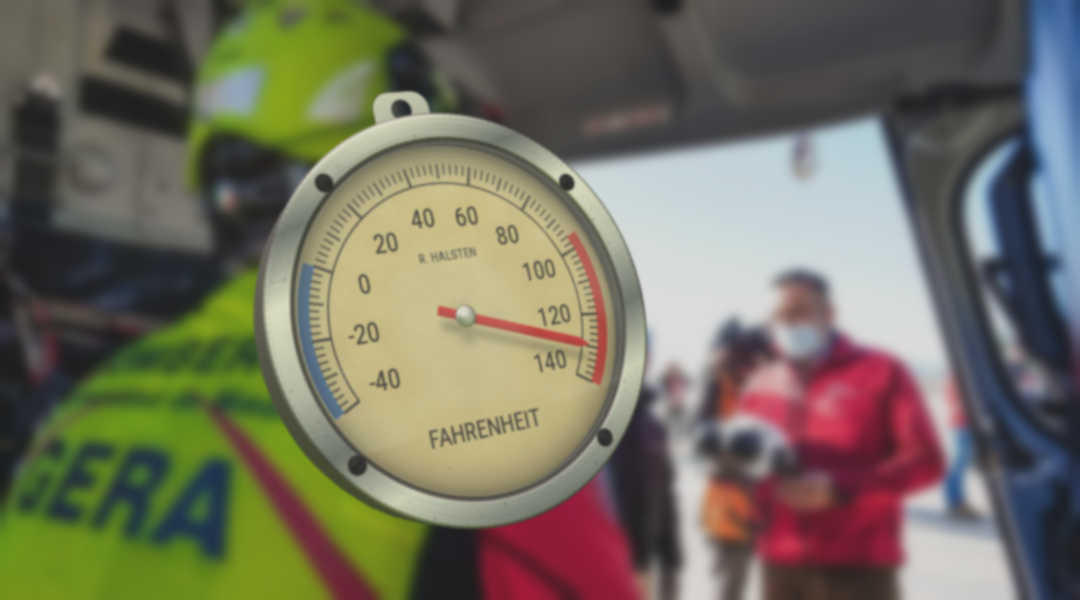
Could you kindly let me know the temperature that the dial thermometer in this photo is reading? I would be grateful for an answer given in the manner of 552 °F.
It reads 130 °F
